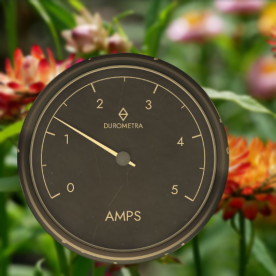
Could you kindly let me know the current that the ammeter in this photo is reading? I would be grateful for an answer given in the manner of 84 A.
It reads 1.25 A
